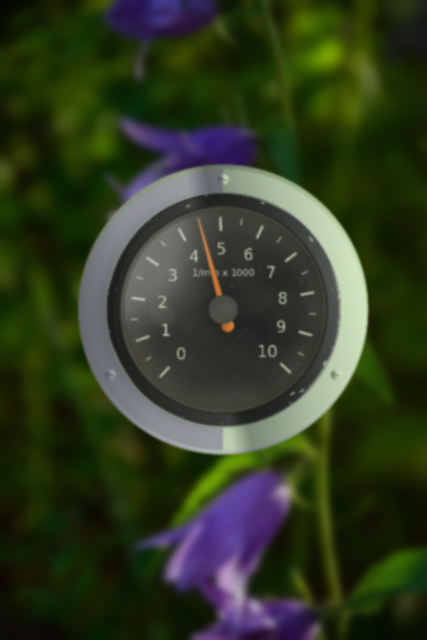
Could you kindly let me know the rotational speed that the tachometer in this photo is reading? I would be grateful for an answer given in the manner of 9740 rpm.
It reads 4500 rpm
